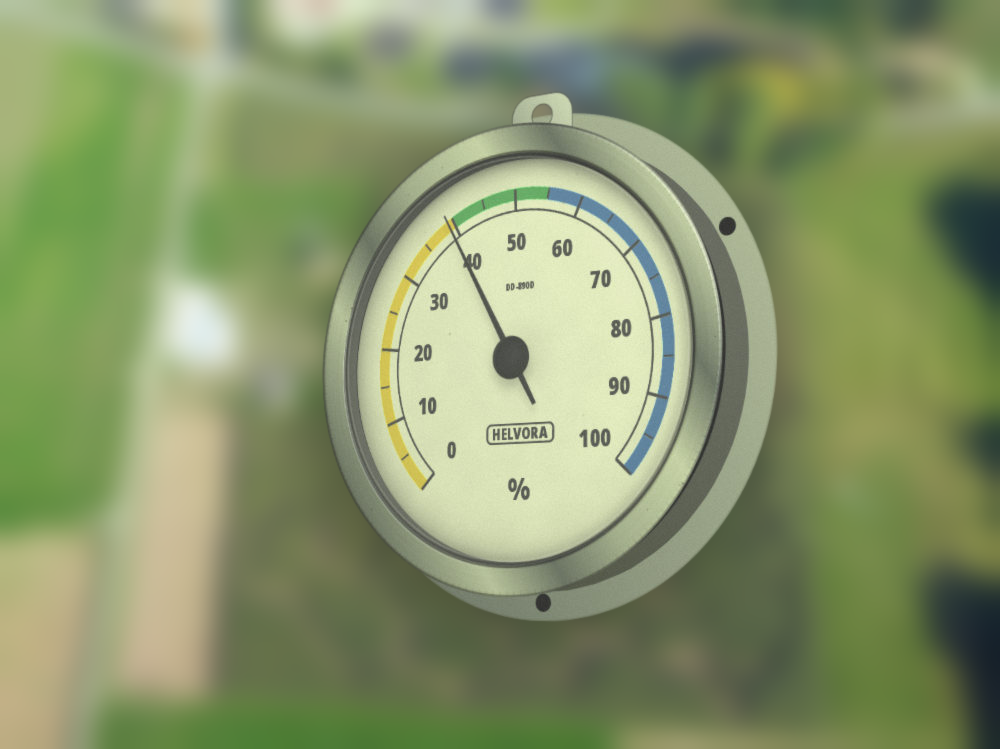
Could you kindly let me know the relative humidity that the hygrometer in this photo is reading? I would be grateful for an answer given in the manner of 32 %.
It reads 40 %
